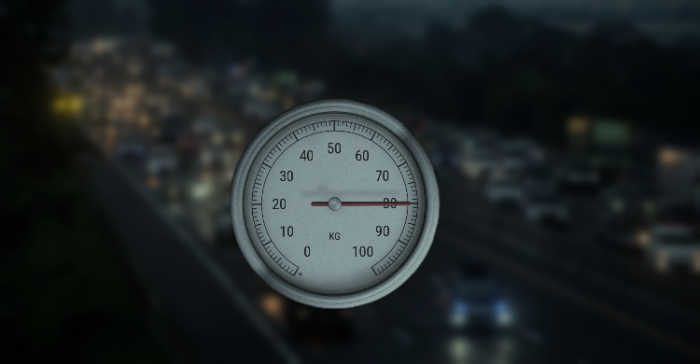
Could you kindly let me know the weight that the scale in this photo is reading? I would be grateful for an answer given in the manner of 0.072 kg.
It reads 80 kg
